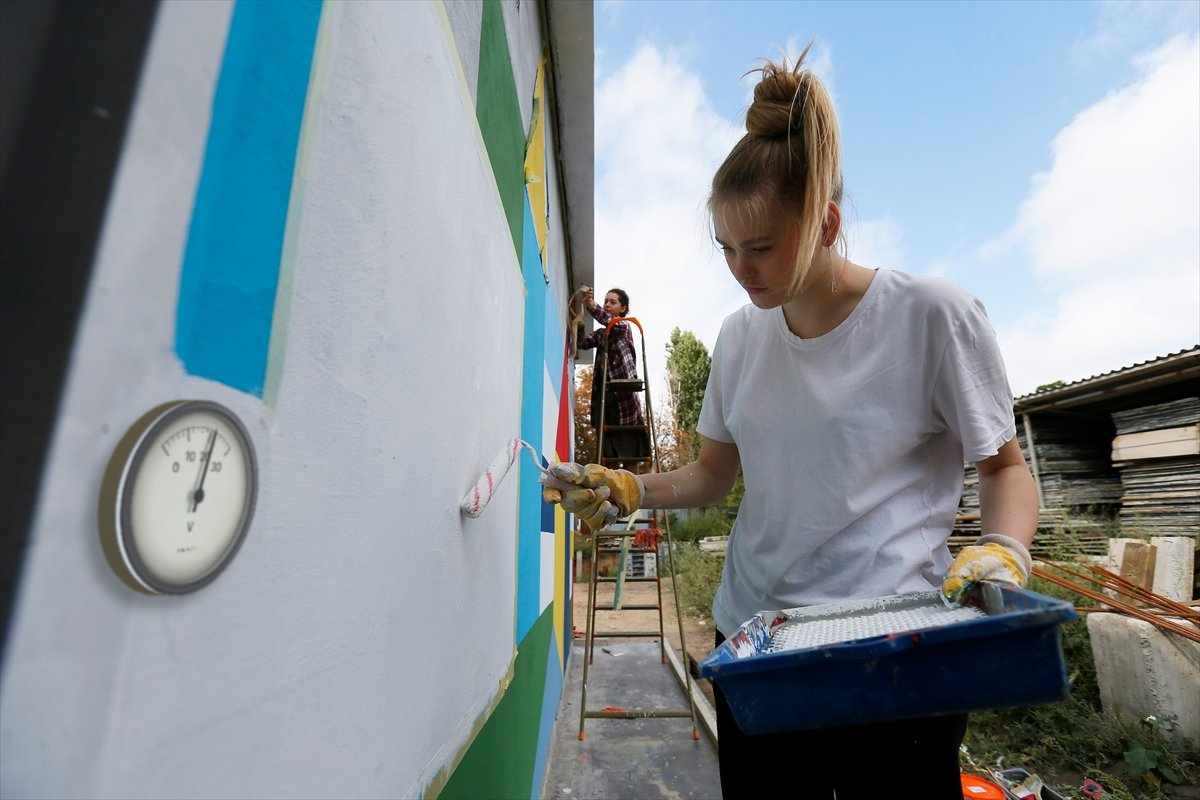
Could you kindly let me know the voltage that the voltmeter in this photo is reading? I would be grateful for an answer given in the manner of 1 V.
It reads 20 V
